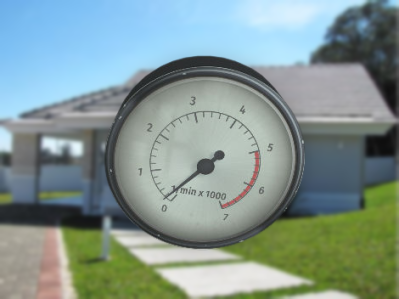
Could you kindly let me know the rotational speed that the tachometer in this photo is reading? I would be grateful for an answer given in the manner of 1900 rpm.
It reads 200 rpm
